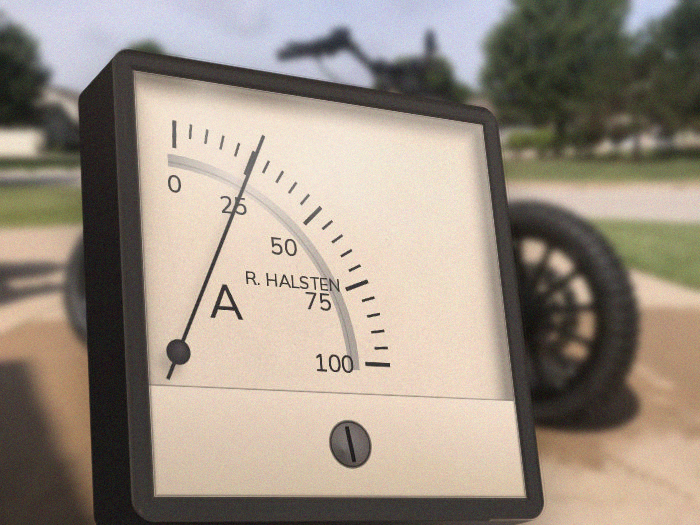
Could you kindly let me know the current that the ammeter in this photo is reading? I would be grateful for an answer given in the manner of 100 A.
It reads 25 A
